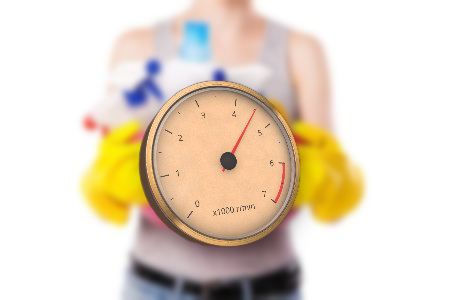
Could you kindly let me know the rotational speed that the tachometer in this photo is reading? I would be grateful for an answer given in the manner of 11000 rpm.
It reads 4500 rpm
